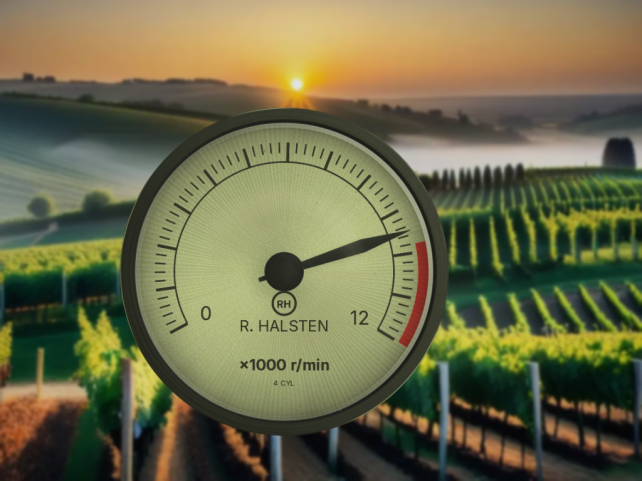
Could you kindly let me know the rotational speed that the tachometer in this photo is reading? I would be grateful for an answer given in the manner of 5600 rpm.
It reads 9500 rpm
